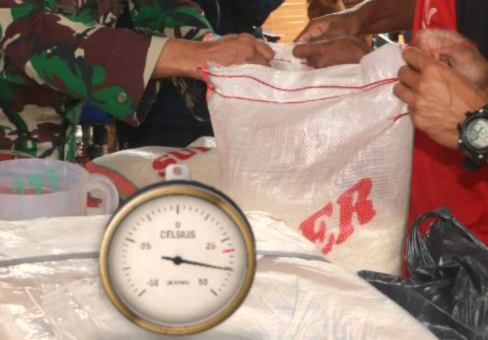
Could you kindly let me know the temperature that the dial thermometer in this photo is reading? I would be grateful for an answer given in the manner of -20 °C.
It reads 37.5 °C
